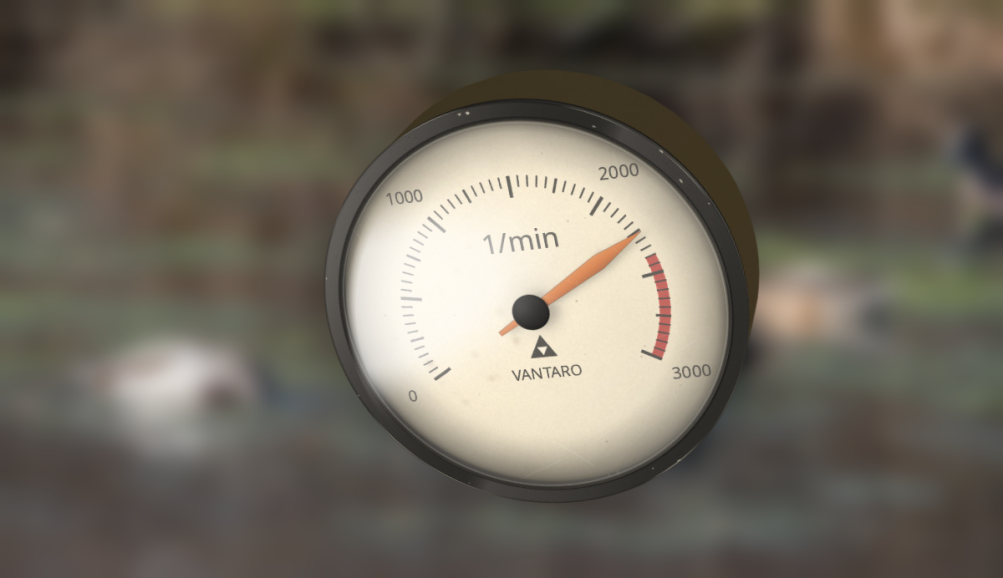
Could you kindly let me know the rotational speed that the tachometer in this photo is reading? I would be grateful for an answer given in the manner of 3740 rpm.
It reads 2250 rpm
